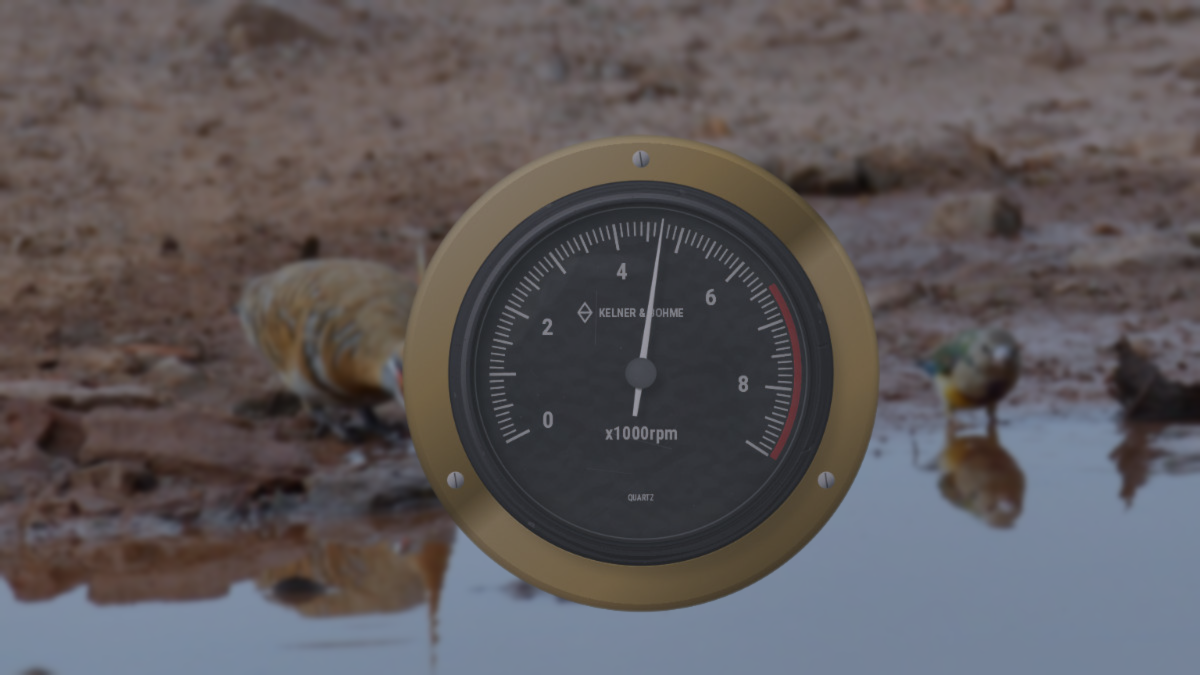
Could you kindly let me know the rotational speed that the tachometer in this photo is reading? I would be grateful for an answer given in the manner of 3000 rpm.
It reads 4700 rpm
